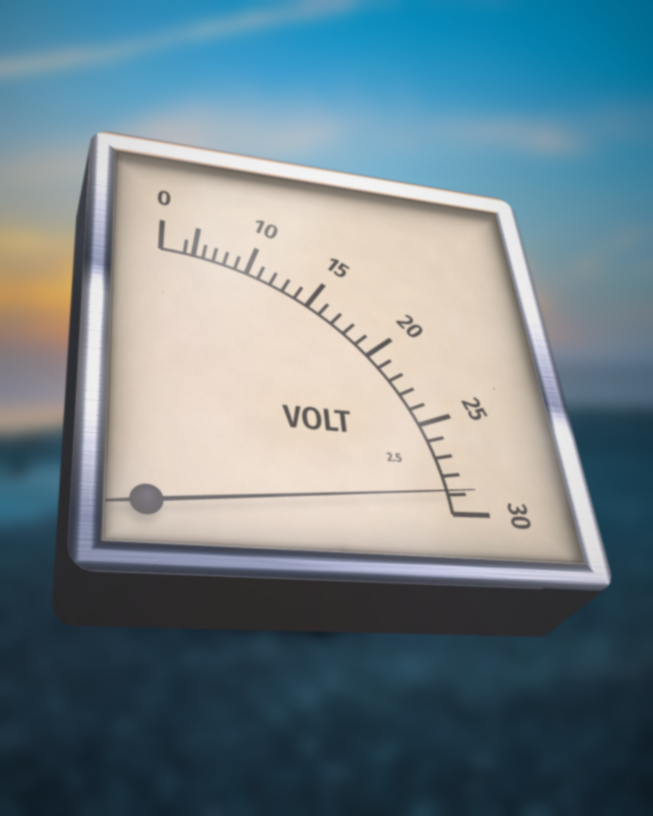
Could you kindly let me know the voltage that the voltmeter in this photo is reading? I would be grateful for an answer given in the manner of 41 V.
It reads 29 V
